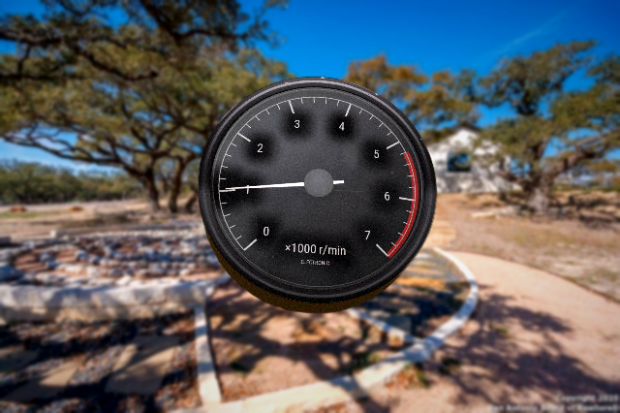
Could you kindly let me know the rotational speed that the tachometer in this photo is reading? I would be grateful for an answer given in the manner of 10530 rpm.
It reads 1000 rpm
